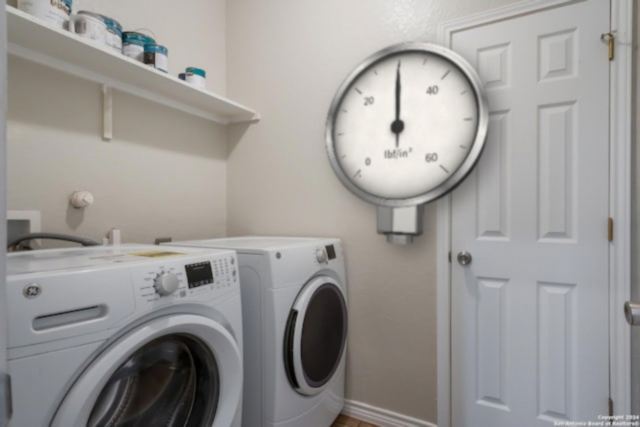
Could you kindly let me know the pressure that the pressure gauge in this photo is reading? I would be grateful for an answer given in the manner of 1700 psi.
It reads 30 psi
